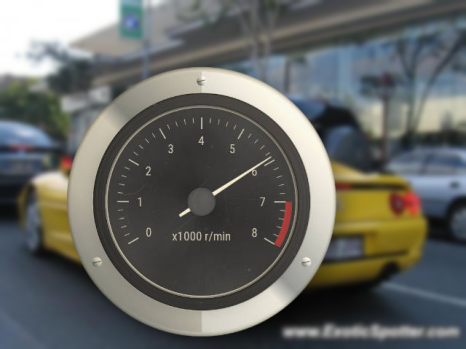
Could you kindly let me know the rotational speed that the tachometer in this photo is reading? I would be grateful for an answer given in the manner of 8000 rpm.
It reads 5900 rpm
